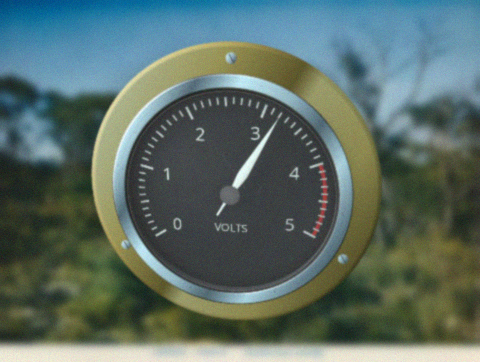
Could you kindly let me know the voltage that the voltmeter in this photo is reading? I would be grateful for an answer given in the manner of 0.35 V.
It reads 3.2 V
